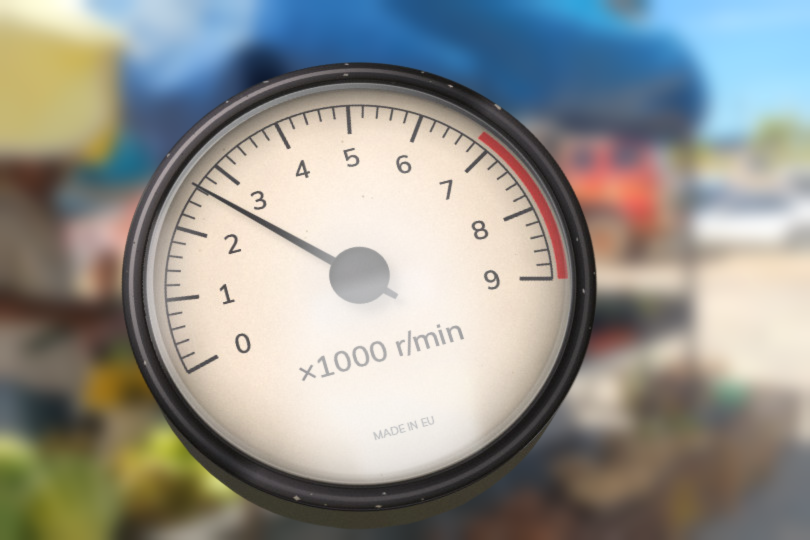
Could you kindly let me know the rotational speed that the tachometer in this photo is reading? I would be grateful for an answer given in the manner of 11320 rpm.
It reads 2600 rpm
